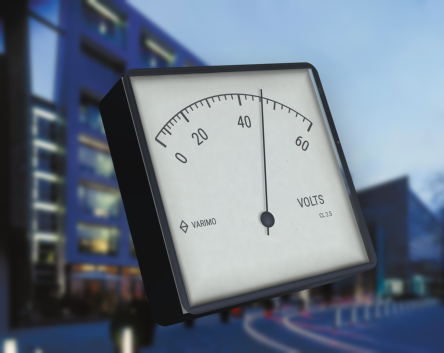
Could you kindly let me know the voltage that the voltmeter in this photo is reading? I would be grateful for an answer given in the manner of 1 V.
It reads 46 V
